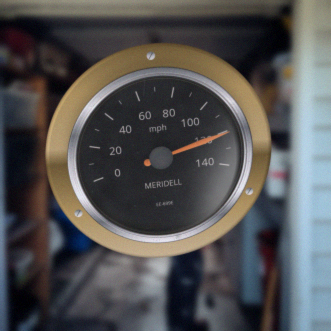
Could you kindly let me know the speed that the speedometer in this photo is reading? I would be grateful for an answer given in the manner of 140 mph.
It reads 120 mph
